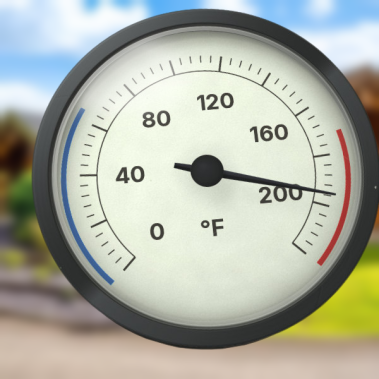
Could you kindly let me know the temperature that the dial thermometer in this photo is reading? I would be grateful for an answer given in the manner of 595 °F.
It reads 196 °F
